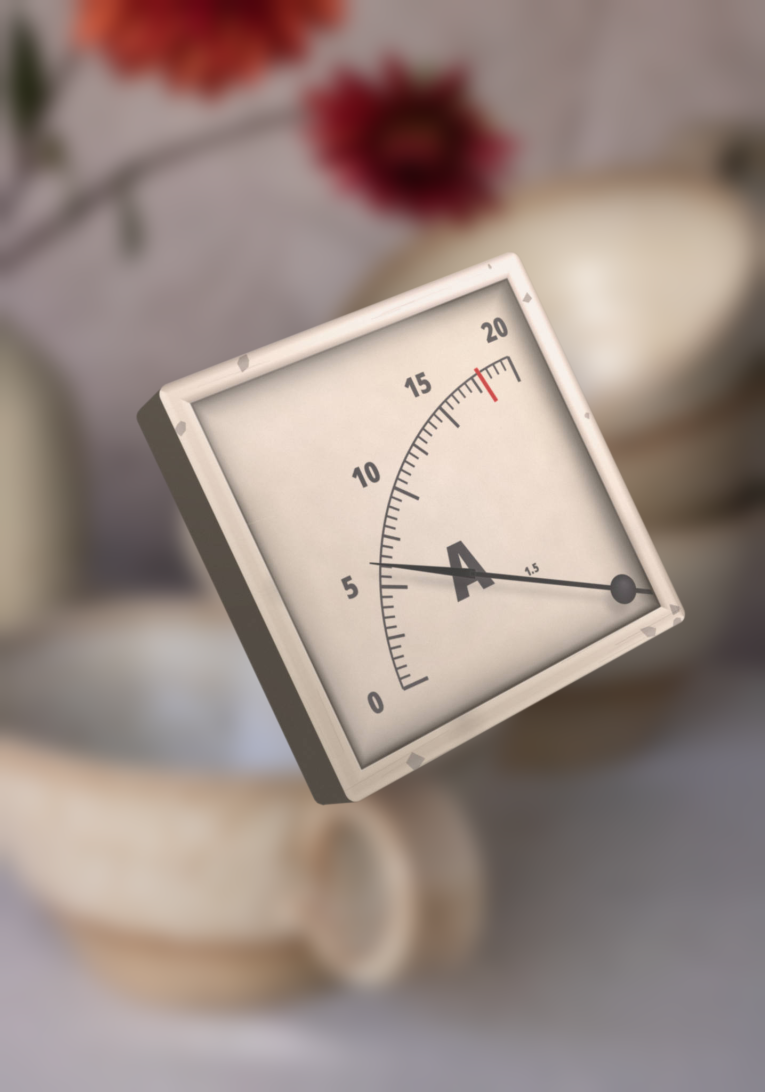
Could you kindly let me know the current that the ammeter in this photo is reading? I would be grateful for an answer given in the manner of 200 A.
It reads 6 A
